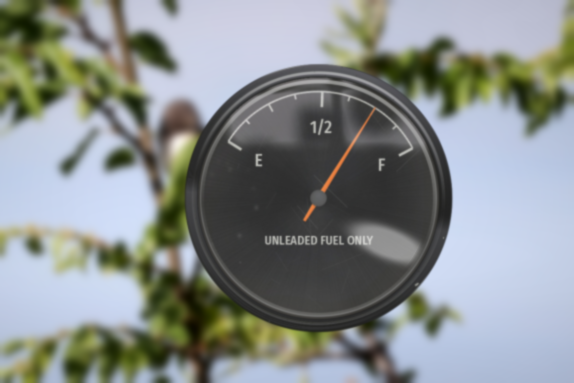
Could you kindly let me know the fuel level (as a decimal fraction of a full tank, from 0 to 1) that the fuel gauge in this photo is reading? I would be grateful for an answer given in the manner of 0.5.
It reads 0.75
